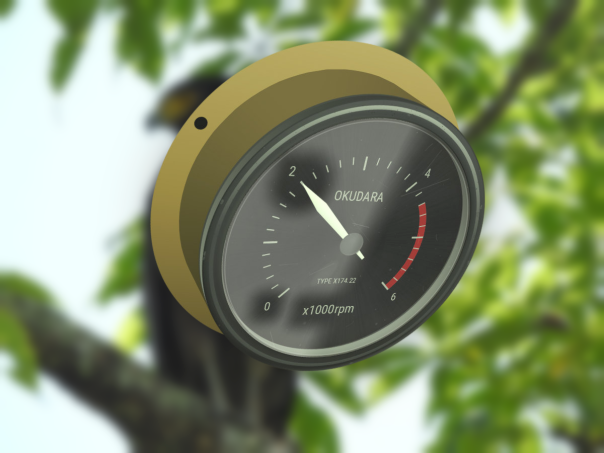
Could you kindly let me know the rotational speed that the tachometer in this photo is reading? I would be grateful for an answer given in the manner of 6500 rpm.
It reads 2000 rpm
